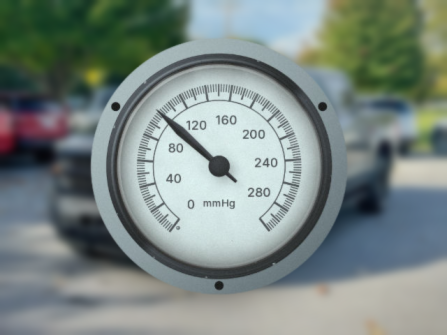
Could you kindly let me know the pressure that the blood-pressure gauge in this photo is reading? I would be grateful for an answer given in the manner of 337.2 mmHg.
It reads 100 mmHg
